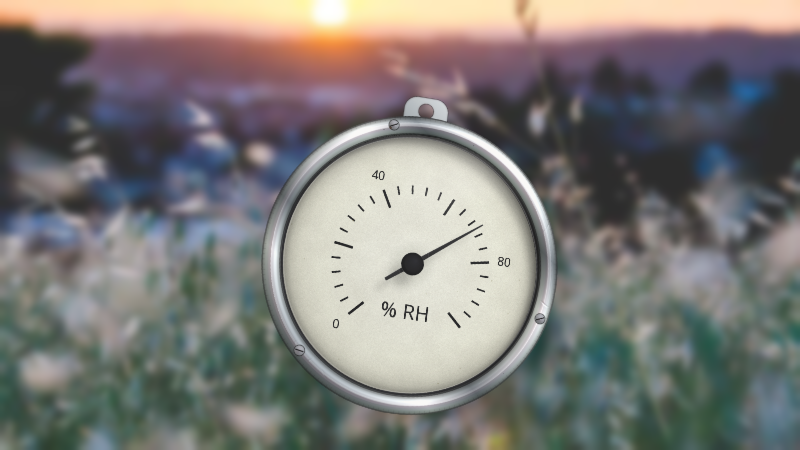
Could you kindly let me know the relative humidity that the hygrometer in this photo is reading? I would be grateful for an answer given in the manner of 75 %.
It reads 70 %
